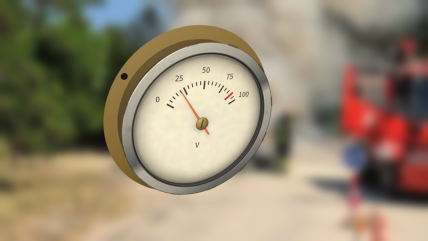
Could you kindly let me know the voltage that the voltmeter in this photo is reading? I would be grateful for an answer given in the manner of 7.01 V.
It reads 20 V
